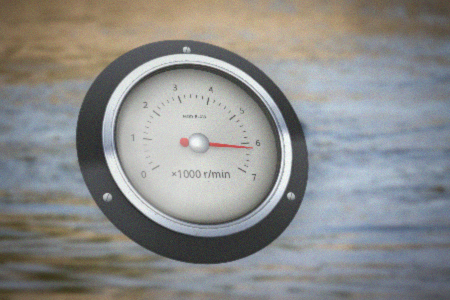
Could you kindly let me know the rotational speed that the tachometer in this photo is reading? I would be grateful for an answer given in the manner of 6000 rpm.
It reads 6200 rpm
